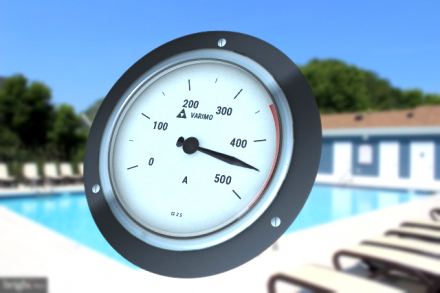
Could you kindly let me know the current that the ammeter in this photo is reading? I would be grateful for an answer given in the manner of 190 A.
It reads 450 A
